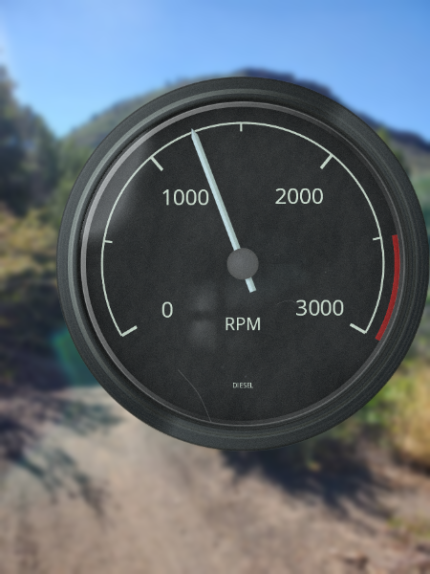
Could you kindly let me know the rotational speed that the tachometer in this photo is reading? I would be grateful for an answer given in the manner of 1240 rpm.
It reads 1250 rpm
